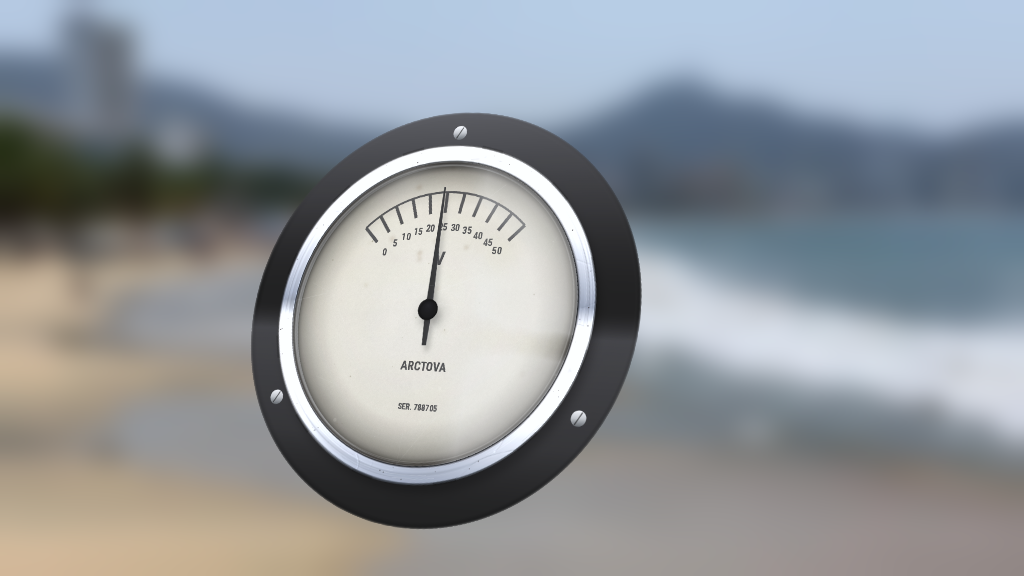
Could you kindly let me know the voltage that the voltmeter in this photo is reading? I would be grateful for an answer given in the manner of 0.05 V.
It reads 25 V
